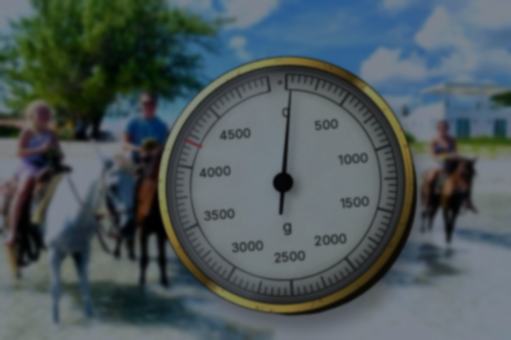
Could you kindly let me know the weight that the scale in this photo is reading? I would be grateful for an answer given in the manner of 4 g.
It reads 50 g
